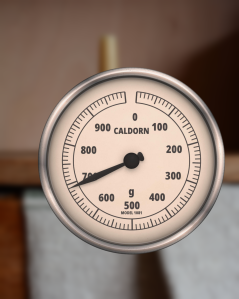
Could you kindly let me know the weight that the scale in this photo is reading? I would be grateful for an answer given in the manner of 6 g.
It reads 690 g
